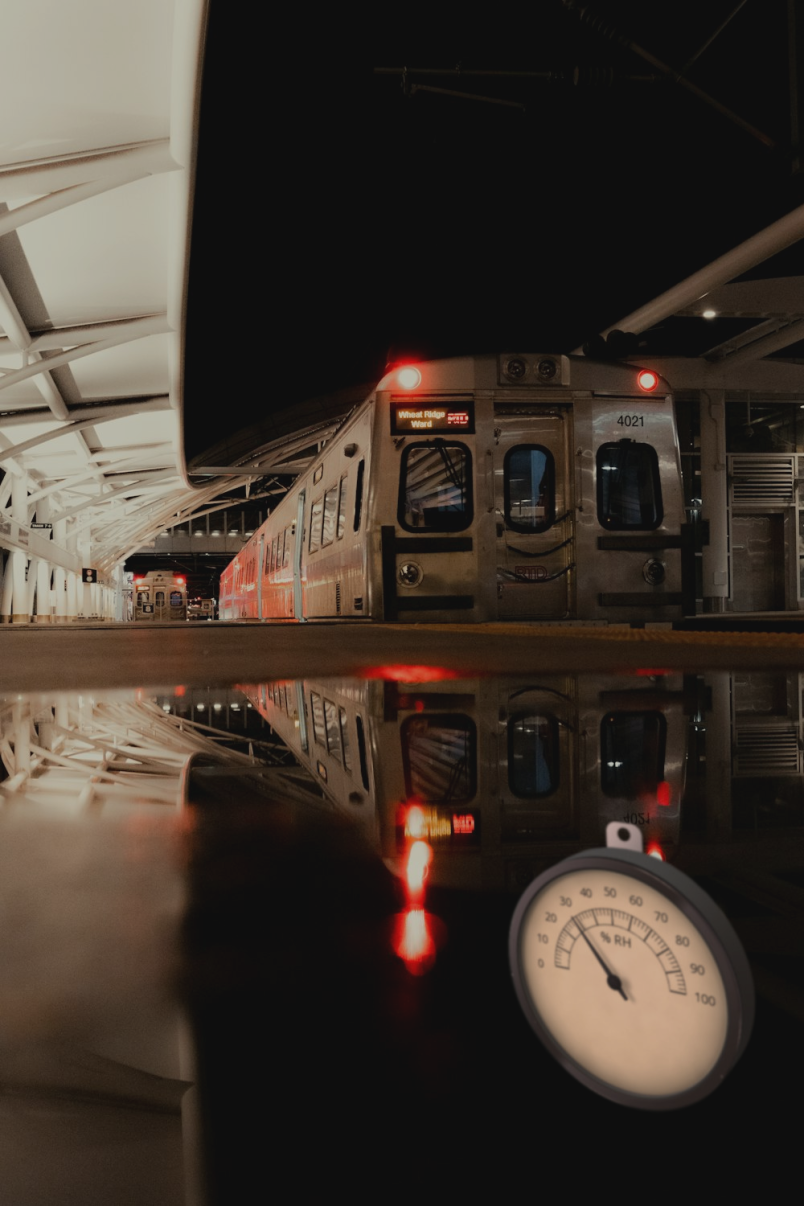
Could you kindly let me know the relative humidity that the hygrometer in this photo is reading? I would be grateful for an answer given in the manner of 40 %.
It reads 30 %
